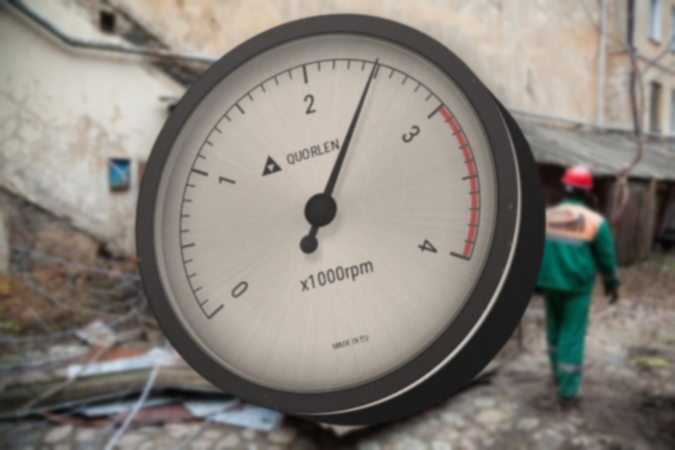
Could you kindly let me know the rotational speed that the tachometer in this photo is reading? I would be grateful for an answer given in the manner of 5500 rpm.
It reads 2500 rpm
